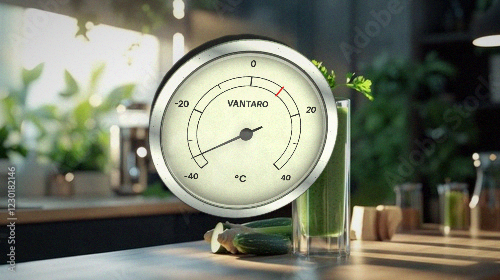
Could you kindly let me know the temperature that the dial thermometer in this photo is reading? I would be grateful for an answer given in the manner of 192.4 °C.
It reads -35 °C
